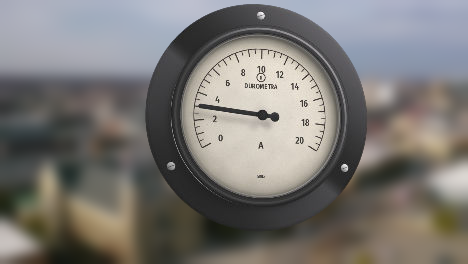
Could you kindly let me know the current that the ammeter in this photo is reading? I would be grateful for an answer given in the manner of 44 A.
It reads 3 A
